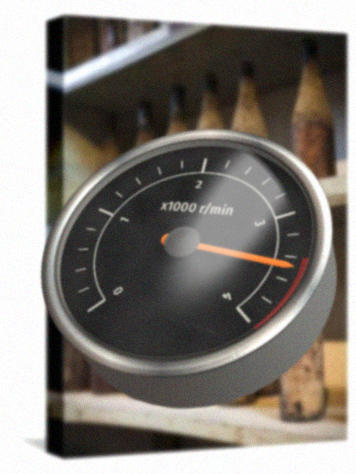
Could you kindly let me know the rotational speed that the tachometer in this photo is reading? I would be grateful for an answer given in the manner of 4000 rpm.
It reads 3500 rpm
